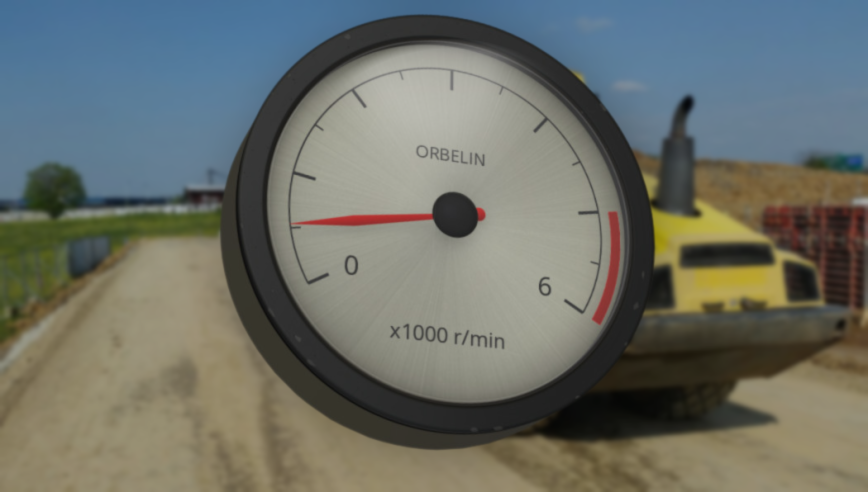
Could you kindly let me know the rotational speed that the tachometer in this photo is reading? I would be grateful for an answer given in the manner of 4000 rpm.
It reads 500 rpm
